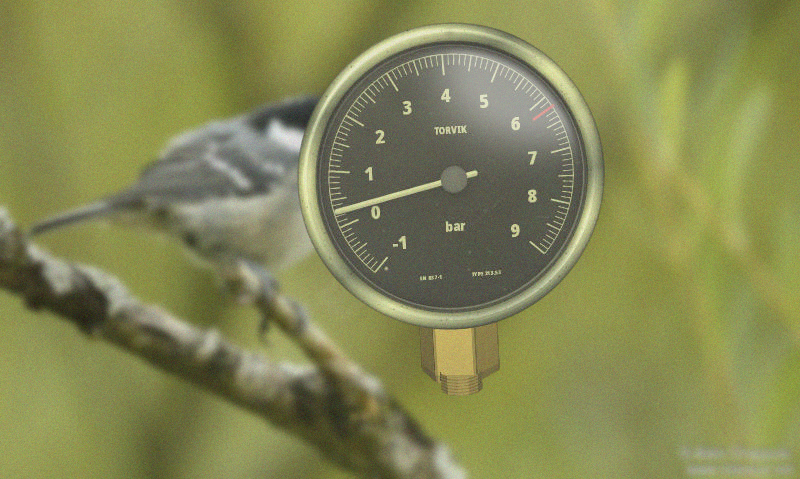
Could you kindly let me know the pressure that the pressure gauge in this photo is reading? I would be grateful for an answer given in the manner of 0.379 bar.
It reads 0.3 bar
